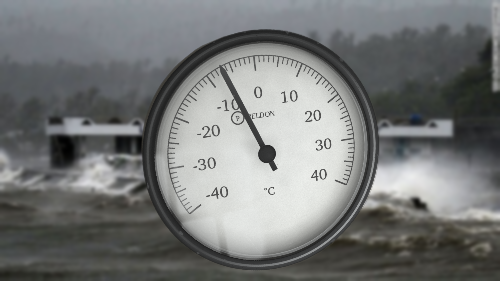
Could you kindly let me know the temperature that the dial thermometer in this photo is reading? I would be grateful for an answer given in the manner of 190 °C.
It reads -7 °C
